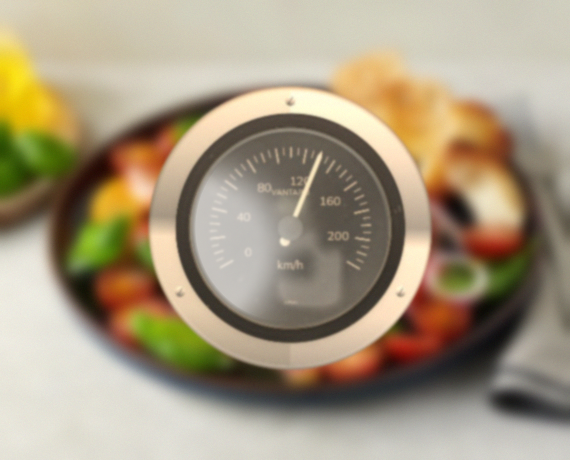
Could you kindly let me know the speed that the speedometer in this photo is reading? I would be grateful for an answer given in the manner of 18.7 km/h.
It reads 130 km/h
